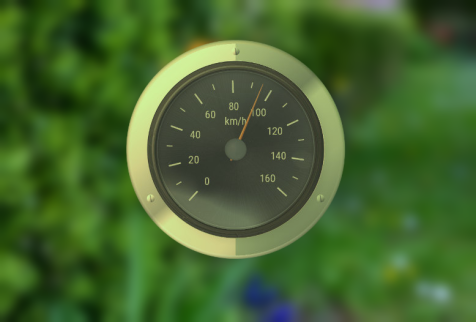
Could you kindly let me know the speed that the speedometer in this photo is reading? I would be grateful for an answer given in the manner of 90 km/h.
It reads 95 km/h
